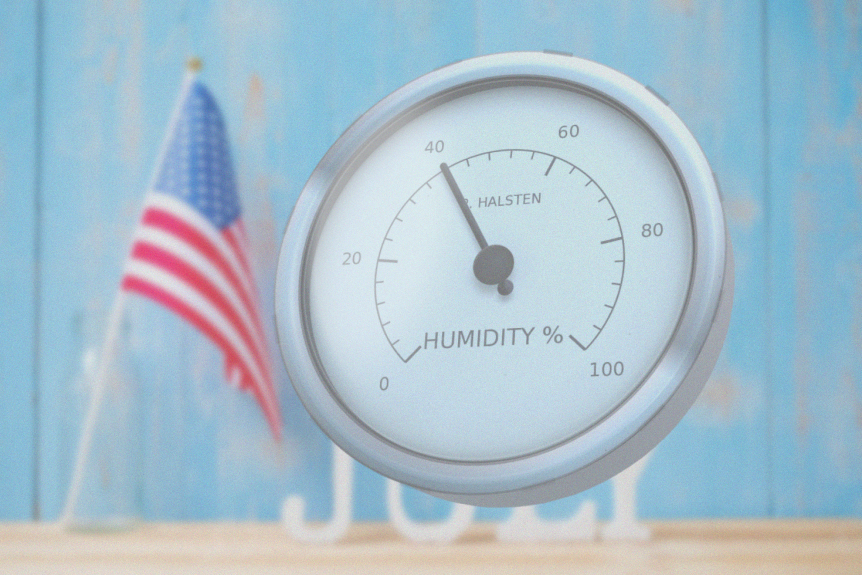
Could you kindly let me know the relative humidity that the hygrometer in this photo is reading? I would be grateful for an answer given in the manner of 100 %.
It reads 40 %
